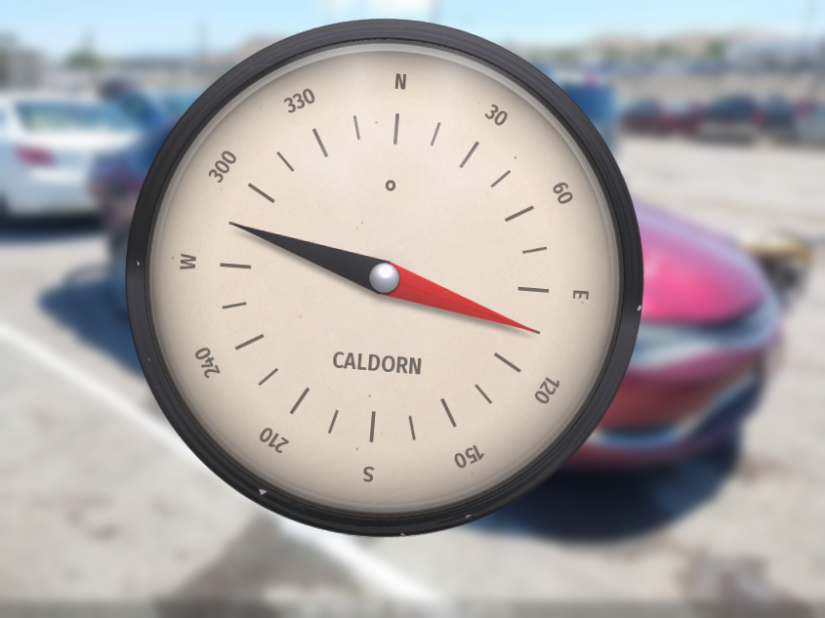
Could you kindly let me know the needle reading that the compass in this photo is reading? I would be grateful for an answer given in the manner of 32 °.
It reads 105 °
